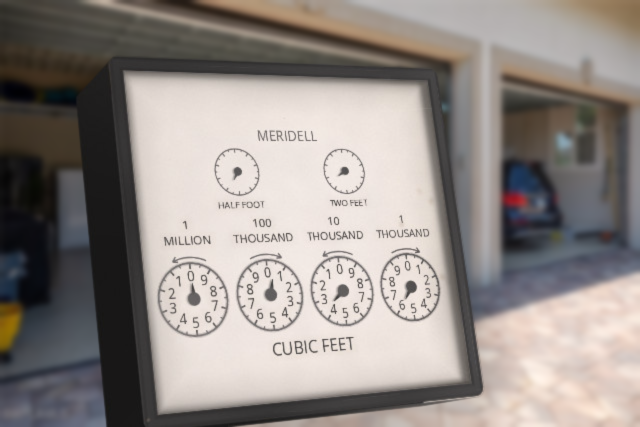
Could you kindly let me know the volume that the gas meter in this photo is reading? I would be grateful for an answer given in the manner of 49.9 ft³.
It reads 3600 ft³
